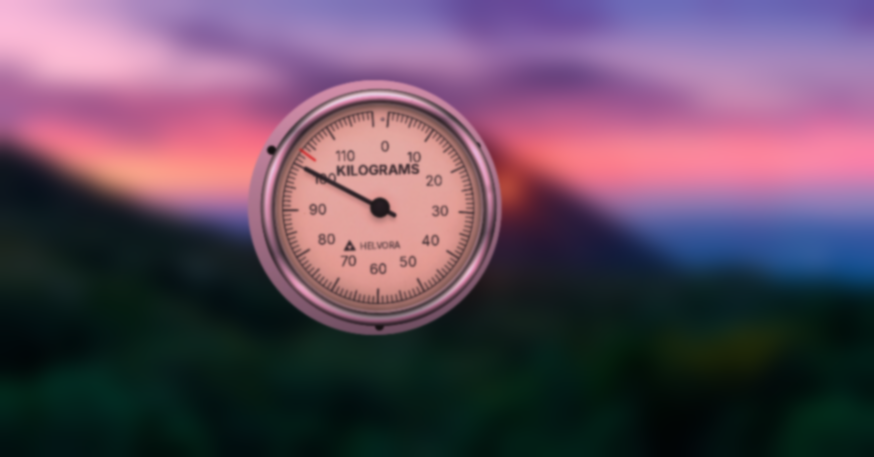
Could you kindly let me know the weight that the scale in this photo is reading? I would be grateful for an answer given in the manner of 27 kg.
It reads 100 kg
